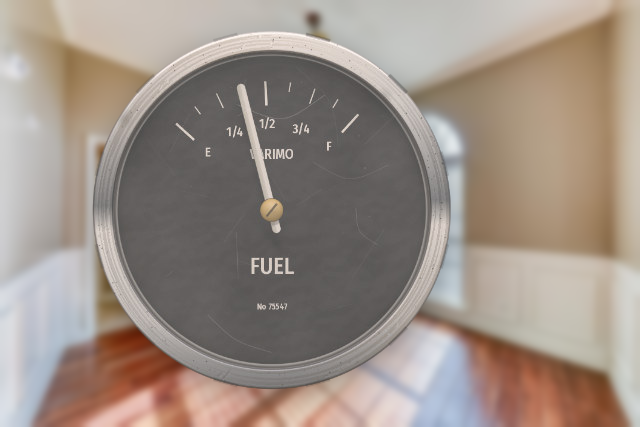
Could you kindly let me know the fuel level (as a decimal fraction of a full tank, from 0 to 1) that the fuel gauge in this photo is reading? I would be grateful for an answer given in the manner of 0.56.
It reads 0.375
